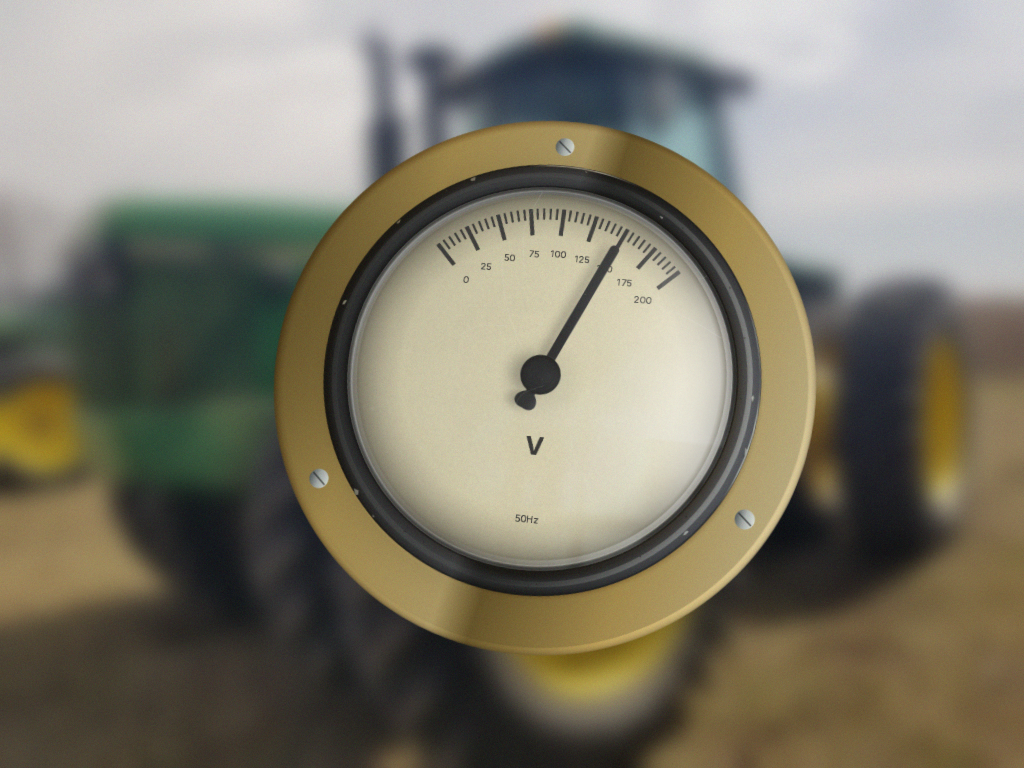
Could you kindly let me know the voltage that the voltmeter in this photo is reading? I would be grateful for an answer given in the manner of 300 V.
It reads 150 V
